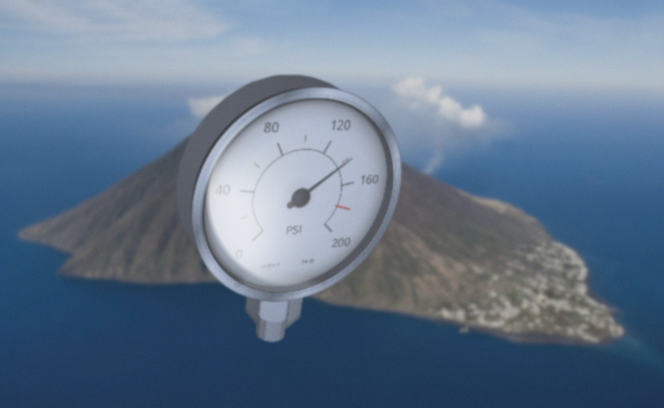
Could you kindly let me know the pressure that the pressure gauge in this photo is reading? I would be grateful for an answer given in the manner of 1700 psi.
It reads 140 psi
